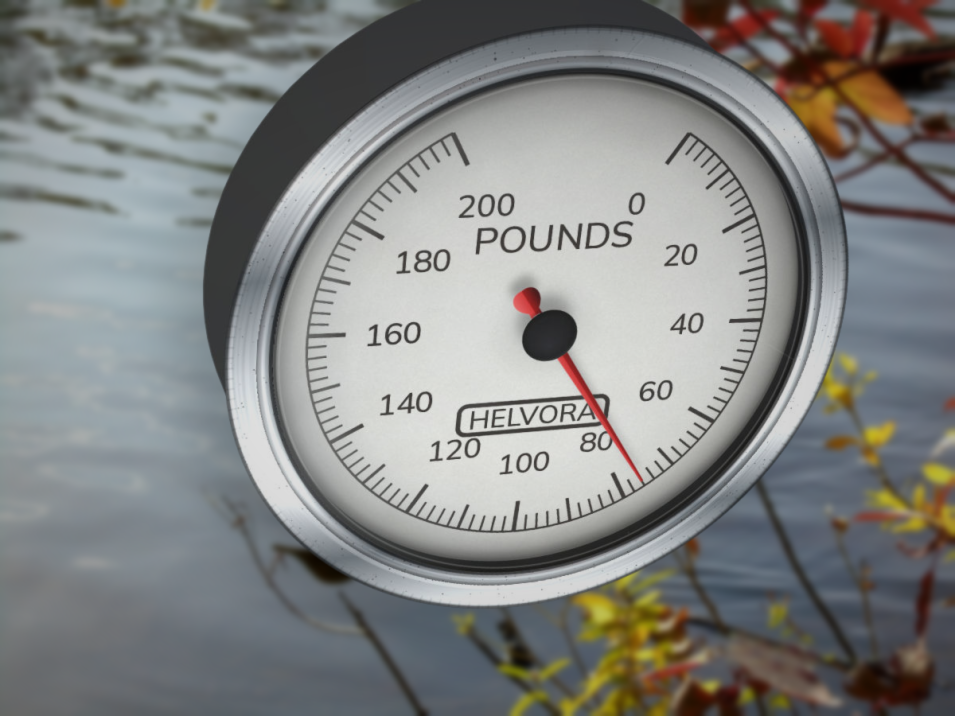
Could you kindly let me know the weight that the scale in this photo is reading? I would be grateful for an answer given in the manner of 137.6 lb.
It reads 76 lb
